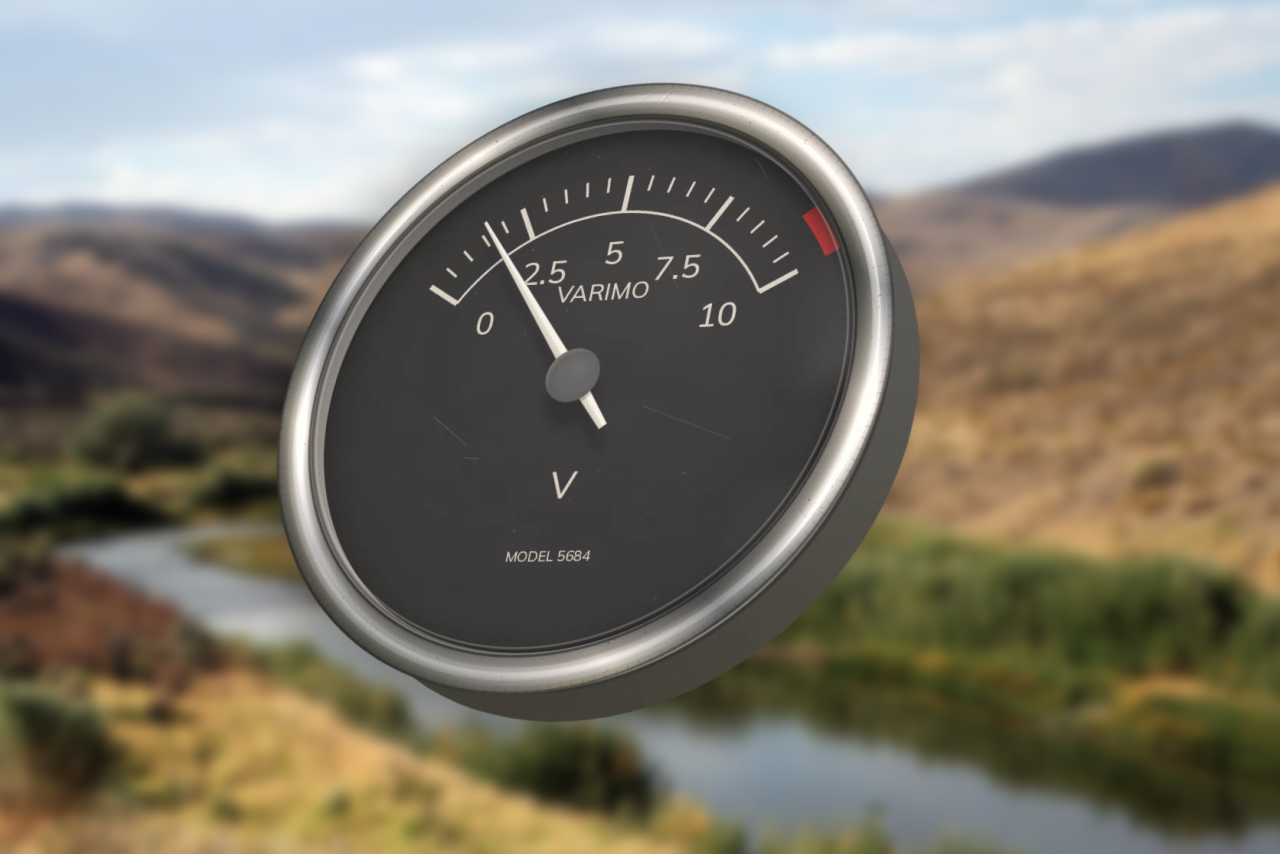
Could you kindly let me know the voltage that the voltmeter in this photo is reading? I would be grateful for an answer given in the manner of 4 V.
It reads 1.75 V
